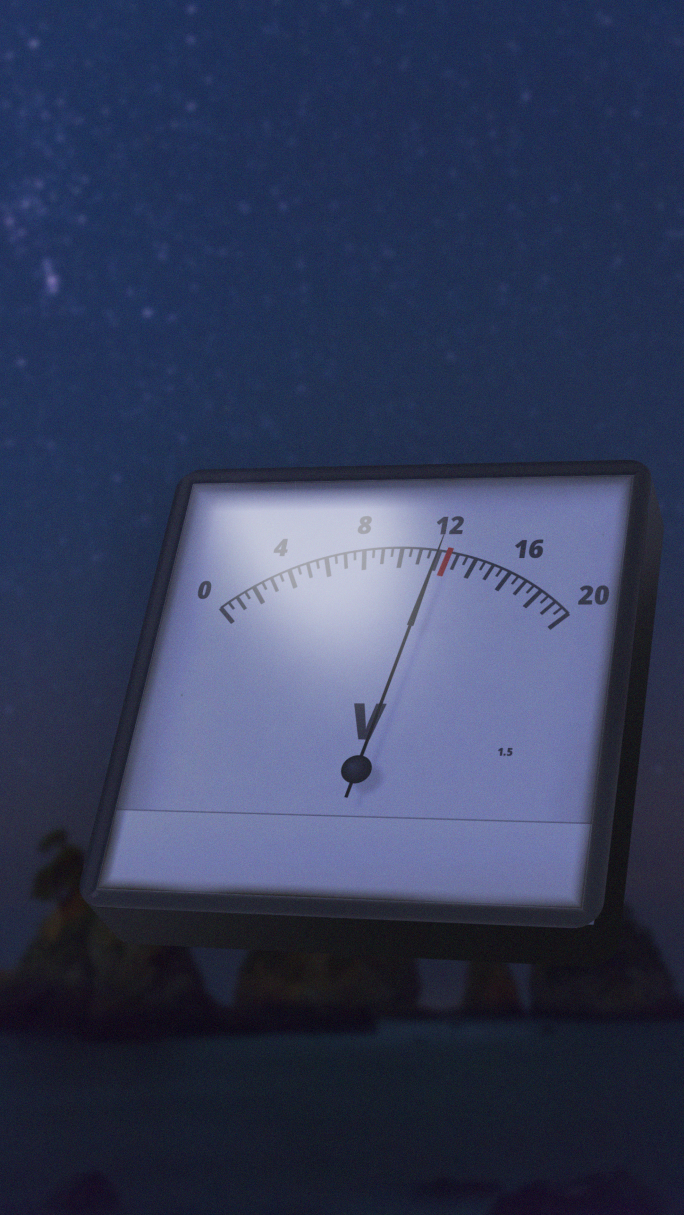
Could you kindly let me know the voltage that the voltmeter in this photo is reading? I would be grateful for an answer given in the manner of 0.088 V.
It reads 12 V
